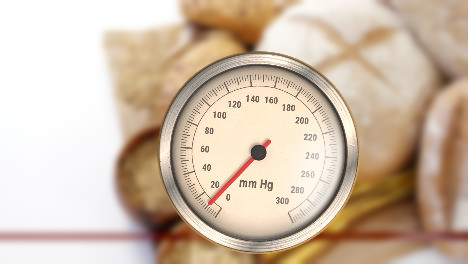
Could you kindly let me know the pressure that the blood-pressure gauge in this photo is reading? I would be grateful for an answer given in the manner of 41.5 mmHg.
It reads 10 mmHg
